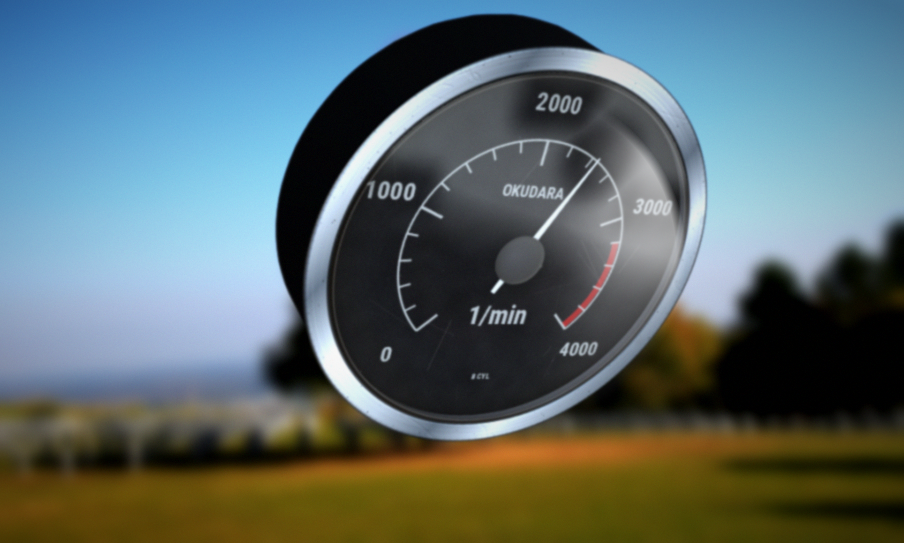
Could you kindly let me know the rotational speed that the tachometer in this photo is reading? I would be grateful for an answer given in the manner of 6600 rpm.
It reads 2400 rpm
